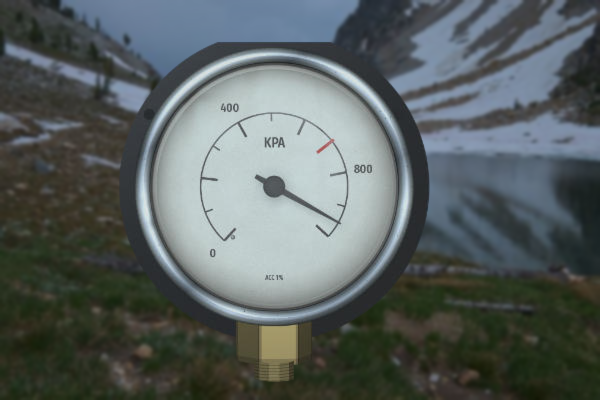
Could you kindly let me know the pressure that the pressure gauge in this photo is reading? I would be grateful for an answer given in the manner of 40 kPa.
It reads 950 kPa
